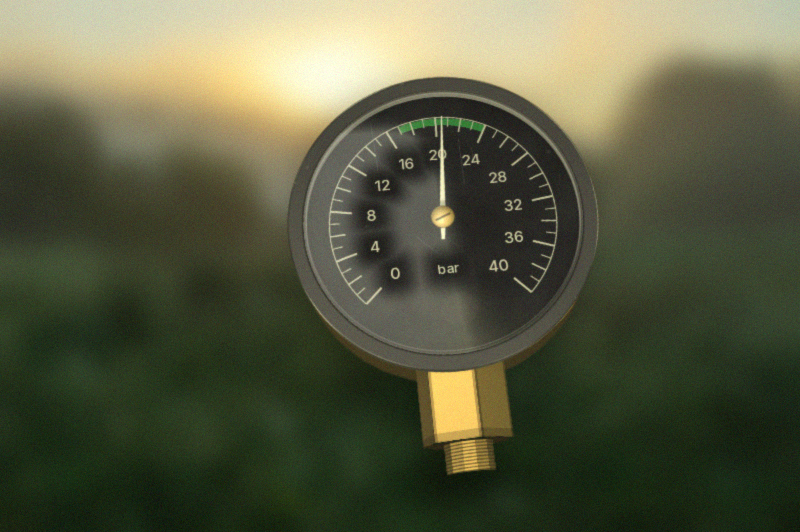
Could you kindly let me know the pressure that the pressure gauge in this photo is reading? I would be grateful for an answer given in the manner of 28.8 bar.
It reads 20.5 bar
